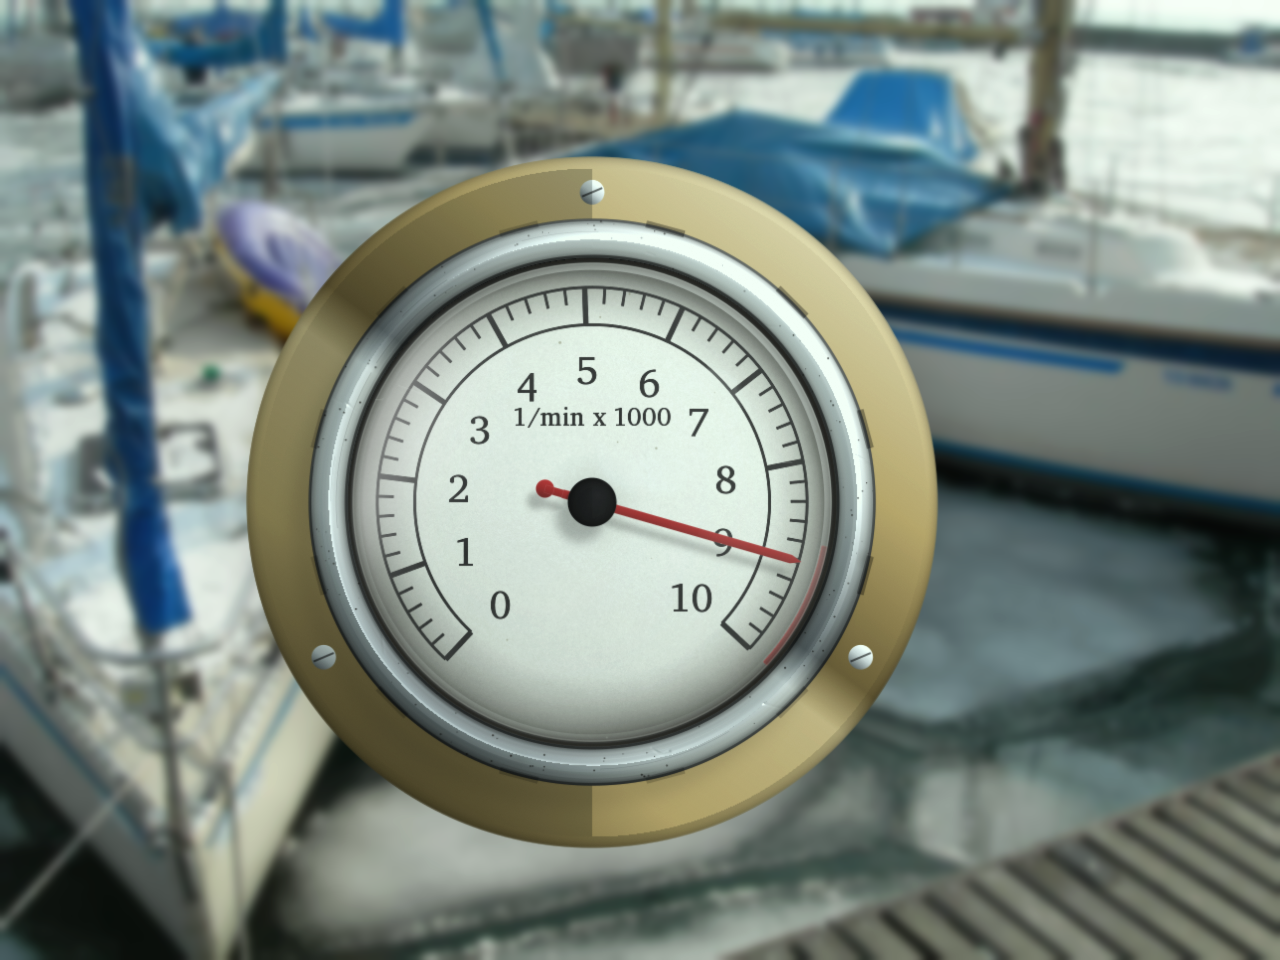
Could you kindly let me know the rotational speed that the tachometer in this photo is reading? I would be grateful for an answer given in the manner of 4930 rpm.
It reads 9000 rpm
